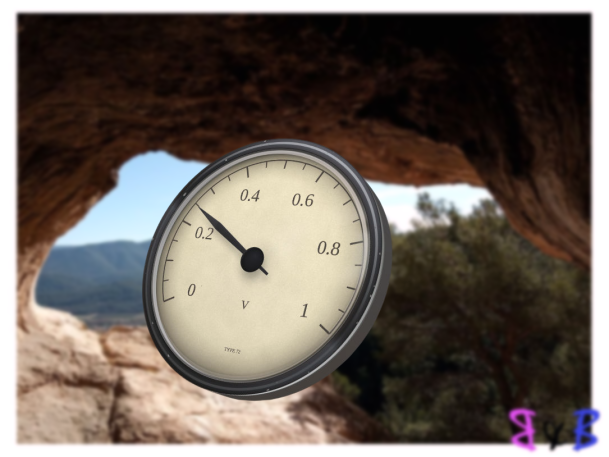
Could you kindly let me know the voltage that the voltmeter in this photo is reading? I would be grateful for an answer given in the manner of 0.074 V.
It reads 0.25 V
